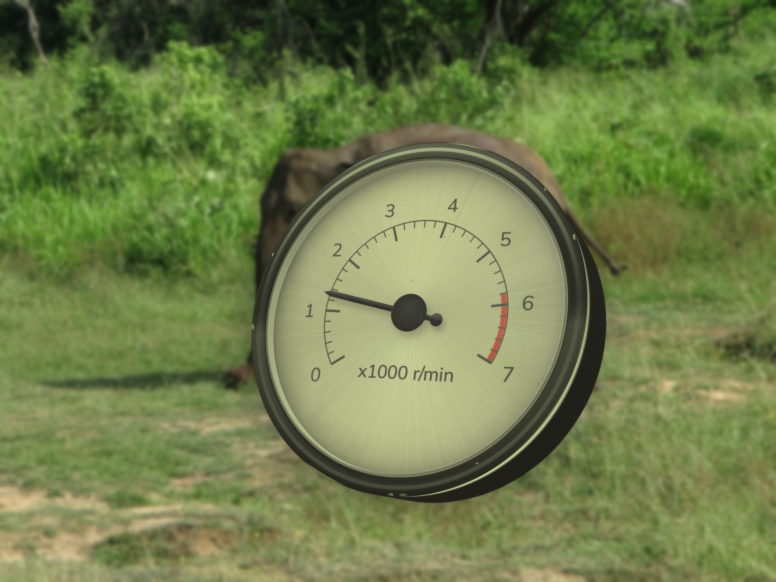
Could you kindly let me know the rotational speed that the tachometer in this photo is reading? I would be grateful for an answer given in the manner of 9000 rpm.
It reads 1300 rpm
